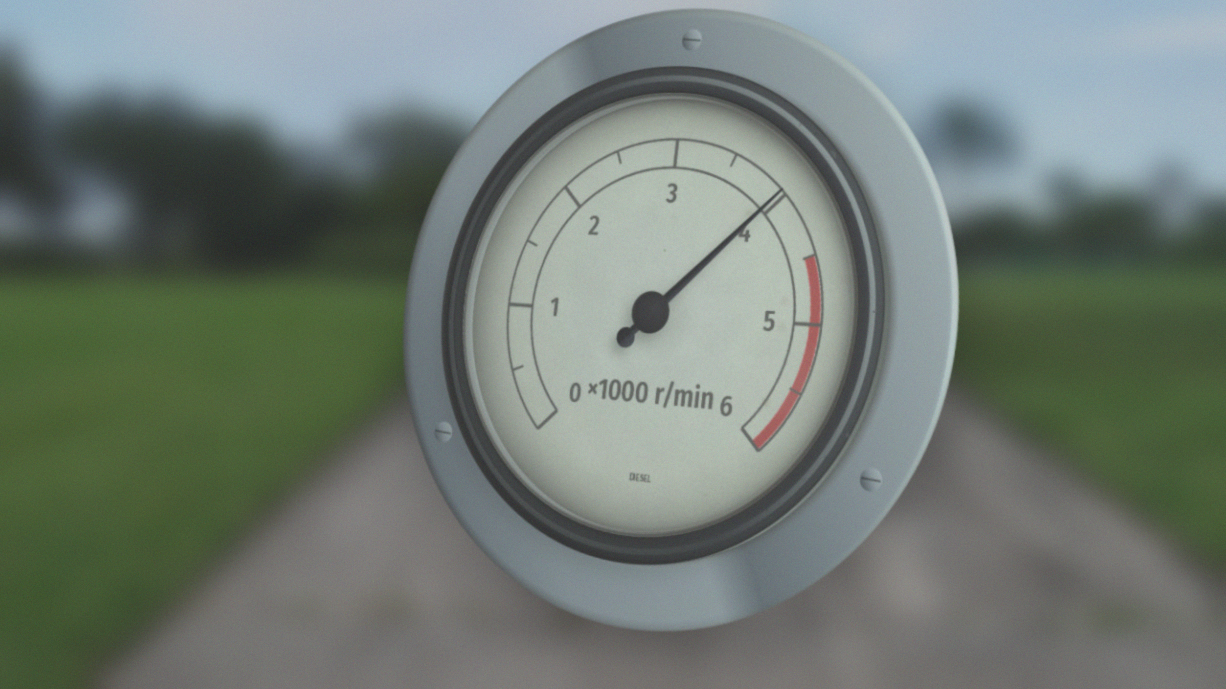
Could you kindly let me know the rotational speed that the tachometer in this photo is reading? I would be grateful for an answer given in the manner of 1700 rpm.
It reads 4000 rpm
